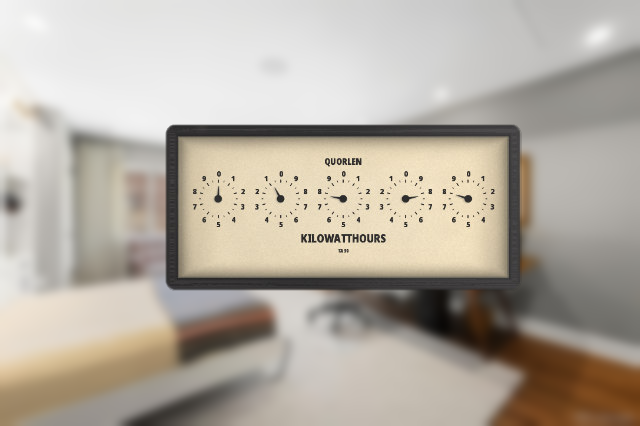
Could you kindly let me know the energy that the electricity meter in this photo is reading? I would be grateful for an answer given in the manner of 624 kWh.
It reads 778 kWh
